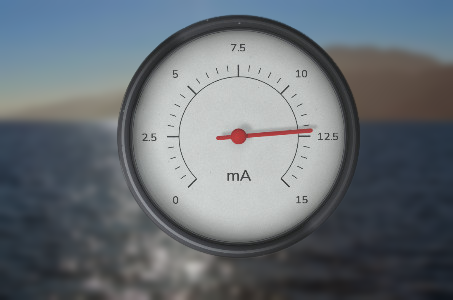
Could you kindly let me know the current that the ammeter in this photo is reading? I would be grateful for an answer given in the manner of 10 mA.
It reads 12.25 mA
